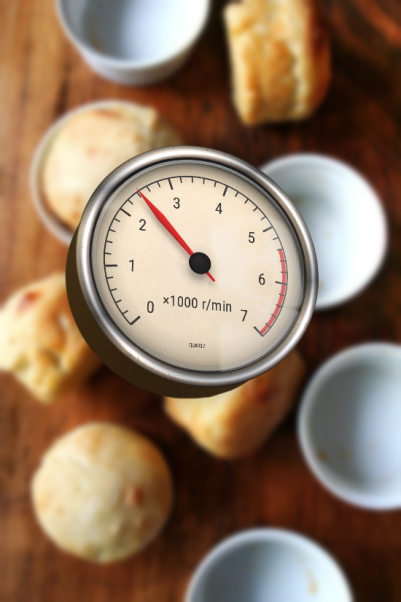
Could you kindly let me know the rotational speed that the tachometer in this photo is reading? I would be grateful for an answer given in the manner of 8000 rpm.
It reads 2400 rpm
